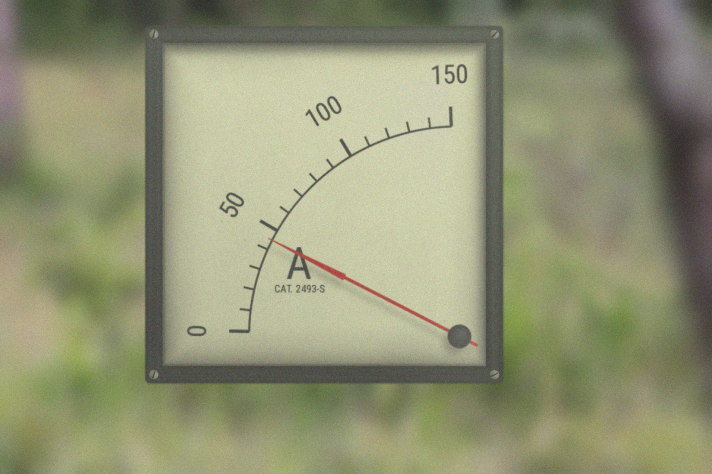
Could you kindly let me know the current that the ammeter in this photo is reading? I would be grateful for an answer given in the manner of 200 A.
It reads 45 A
